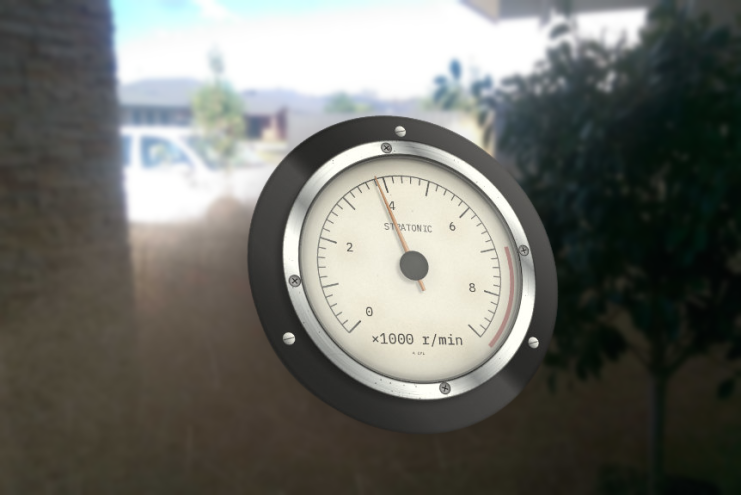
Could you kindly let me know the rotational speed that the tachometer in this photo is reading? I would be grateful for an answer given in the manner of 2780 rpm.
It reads 3800 rpm
